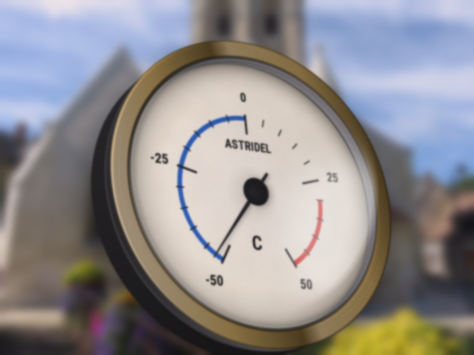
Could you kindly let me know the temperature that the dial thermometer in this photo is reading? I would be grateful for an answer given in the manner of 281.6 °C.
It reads -47.5 °C
